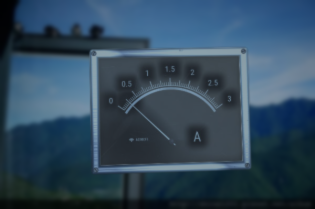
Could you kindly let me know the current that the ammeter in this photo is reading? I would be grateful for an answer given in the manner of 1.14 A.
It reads 0.25 A
